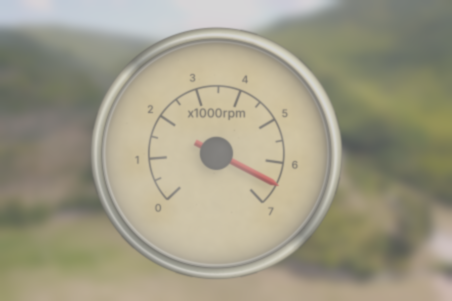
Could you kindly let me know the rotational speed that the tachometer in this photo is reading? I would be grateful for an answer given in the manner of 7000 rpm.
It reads 6500 rpm
